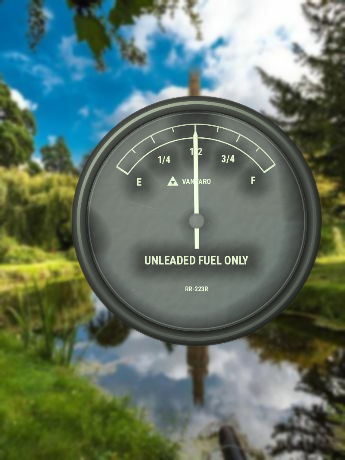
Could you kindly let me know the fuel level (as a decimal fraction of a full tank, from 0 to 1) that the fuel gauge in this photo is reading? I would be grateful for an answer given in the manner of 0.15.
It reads 0.5
